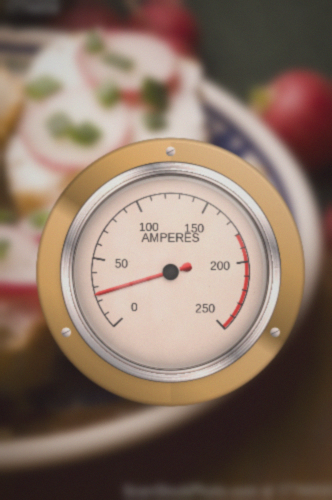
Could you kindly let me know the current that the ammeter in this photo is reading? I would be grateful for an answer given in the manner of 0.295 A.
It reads 25 A
